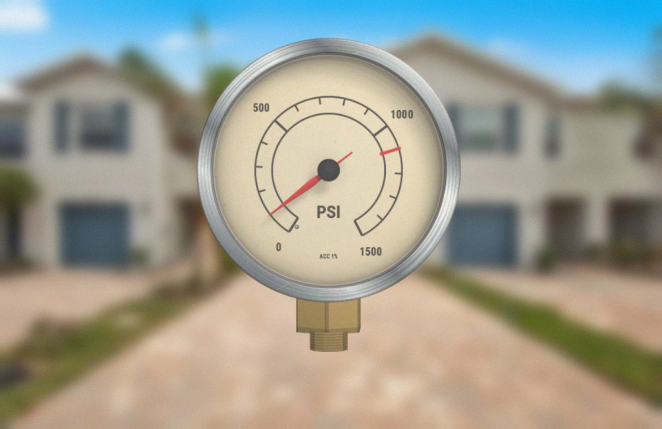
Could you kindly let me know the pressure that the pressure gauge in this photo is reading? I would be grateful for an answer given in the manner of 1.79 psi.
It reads 100 psi
